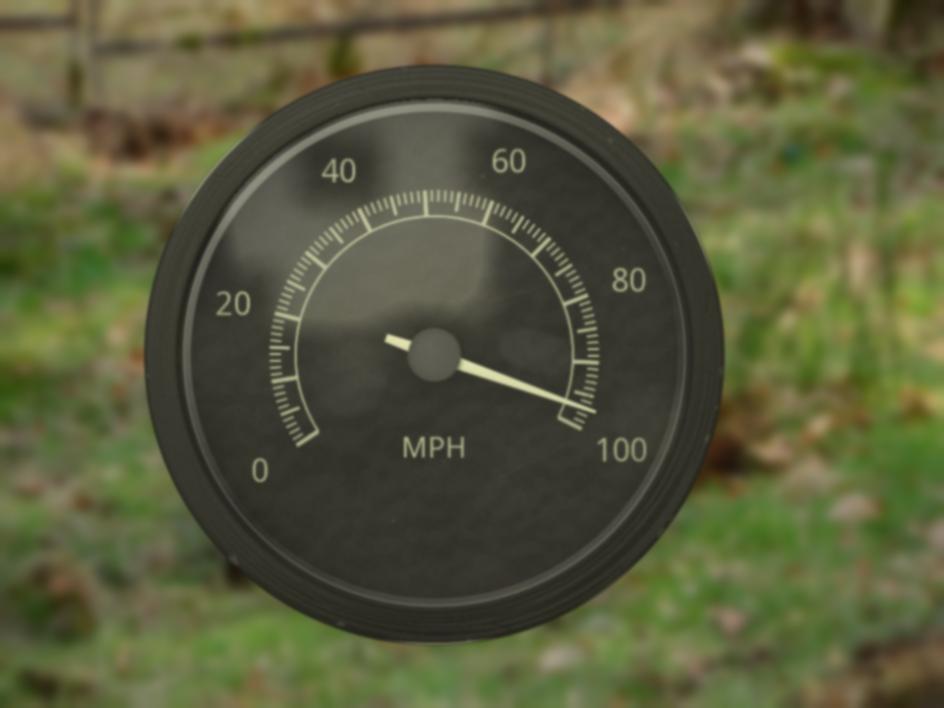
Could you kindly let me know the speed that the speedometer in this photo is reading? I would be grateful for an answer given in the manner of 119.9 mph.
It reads 97 mph
